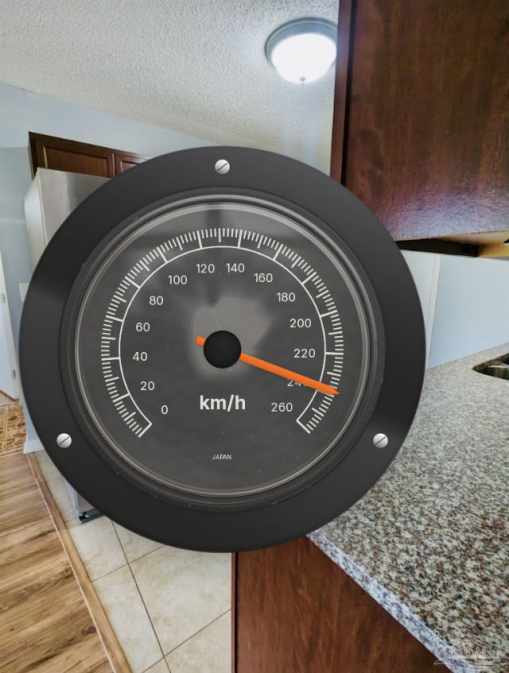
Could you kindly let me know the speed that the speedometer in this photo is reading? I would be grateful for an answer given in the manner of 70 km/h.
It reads 238 km/h
